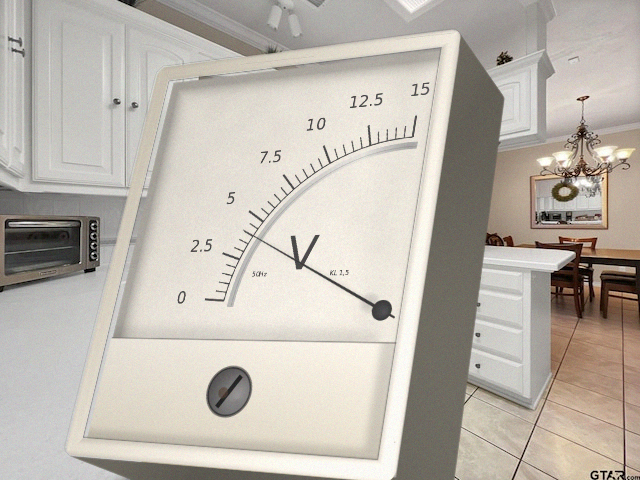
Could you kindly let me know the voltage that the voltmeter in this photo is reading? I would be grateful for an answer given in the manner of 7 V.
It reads 4 V
